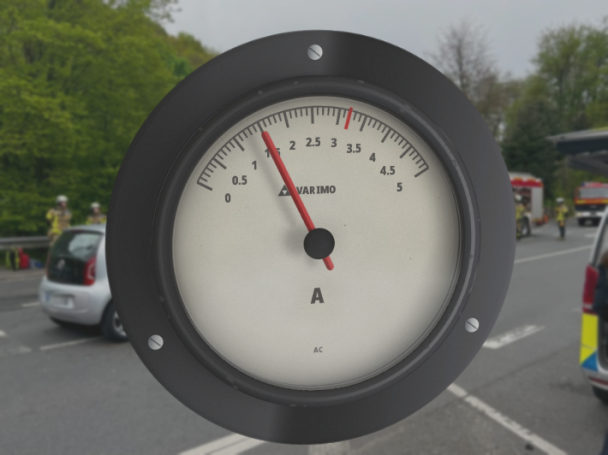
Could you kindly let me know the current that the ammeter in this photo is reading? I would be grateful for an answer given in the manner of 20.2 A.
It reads 1.5 A
